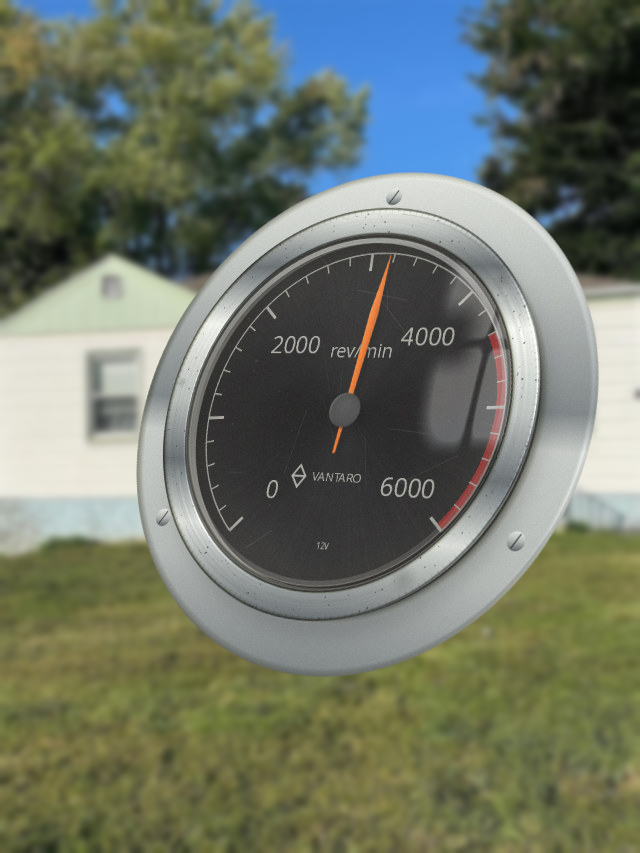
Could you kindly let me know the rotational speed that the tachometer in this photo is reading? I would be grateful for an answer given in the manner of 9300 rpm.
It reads 3200 rpm
